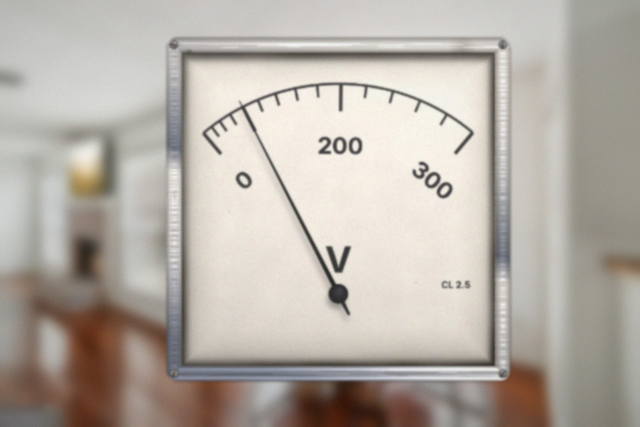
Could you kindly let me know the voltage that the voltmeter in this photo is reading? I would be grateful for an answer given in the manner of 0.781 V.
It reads 100 V
